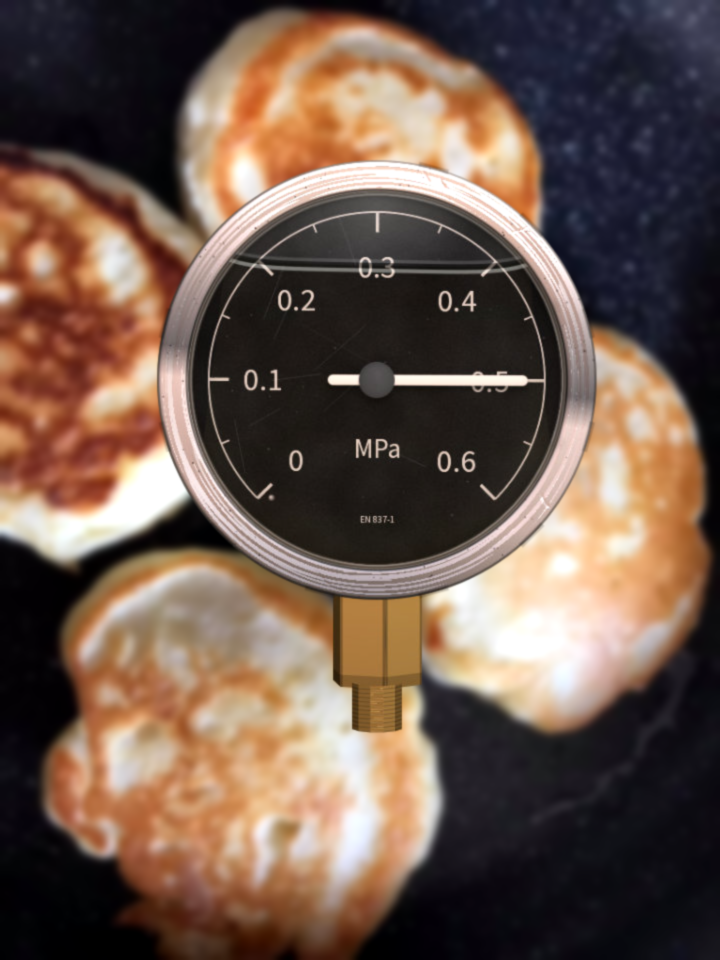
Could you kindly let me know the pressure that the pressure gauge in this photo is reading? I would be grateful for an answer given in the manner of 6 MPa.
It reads 0.5 MPa
